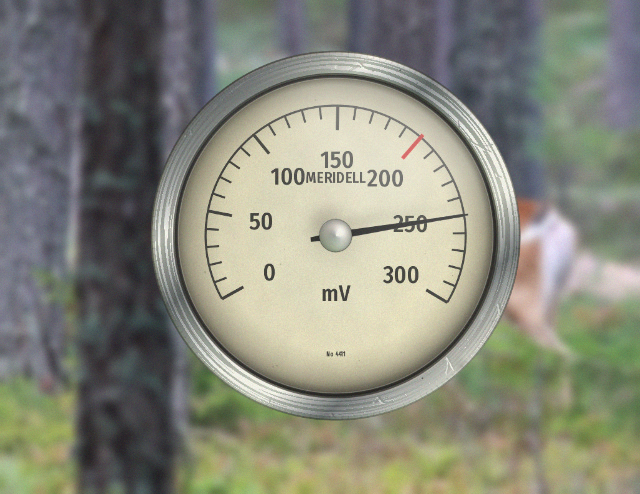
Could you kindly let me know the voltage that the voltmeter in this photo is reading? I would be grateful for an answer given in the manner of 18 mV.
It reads 250 mV
